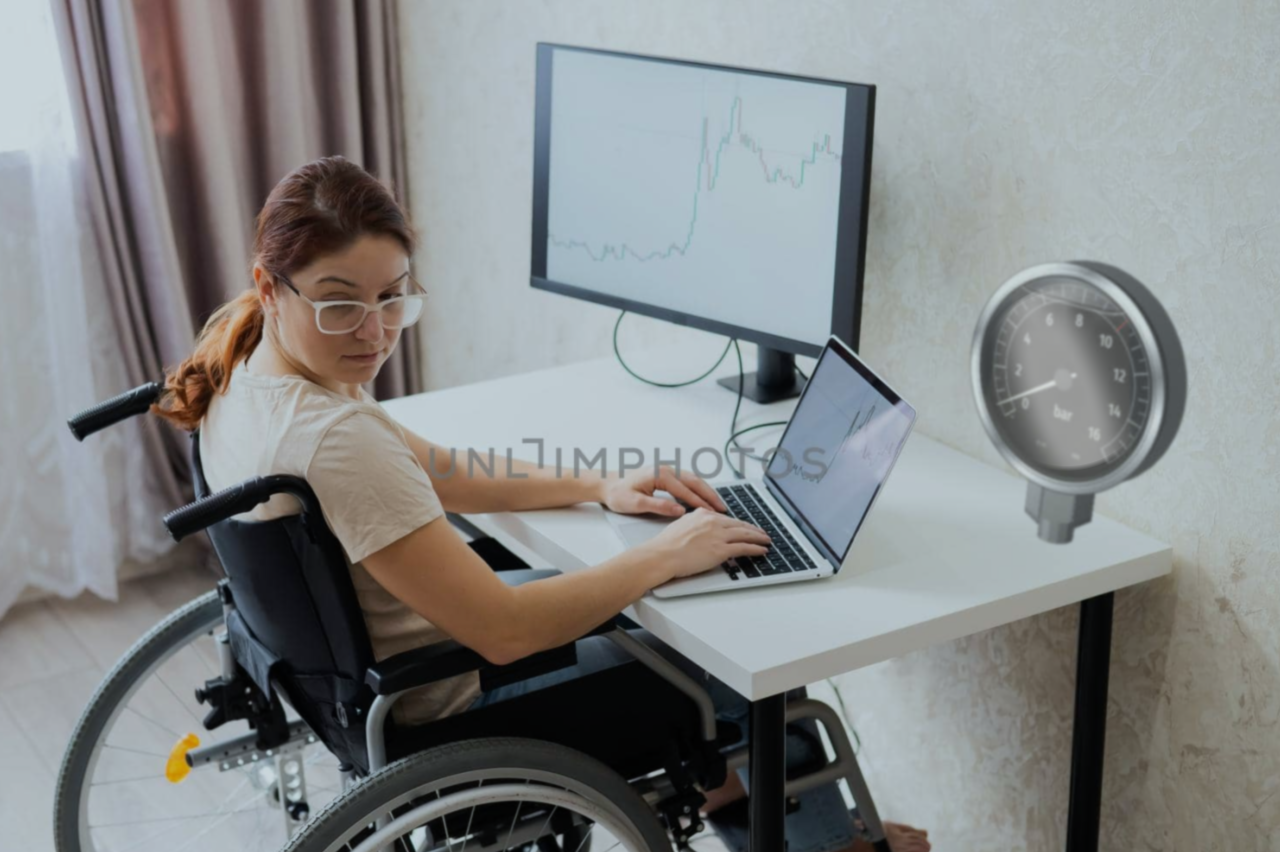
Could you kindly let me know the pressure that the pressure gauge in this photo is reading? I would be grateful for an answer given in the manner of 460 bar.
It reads 0.5 bar
